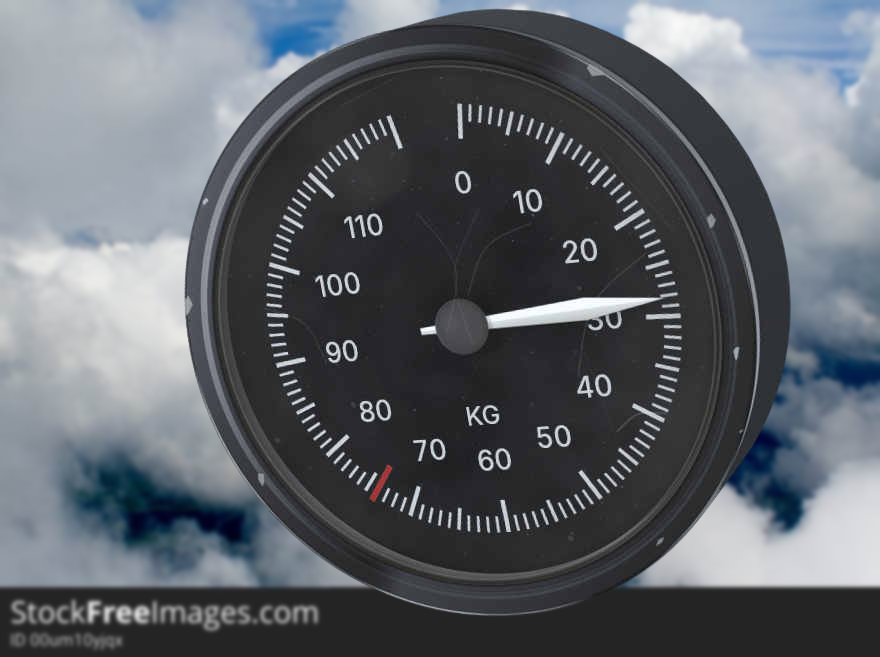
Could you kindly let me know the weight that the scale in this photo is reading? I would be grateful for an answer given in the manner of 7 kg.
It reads 28 kg
